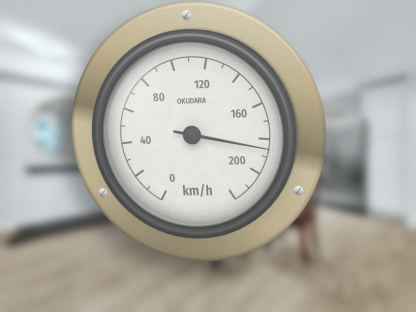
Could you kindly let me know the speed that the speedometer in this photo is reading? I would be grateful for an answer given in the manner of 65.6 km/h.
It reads 185 km/h
